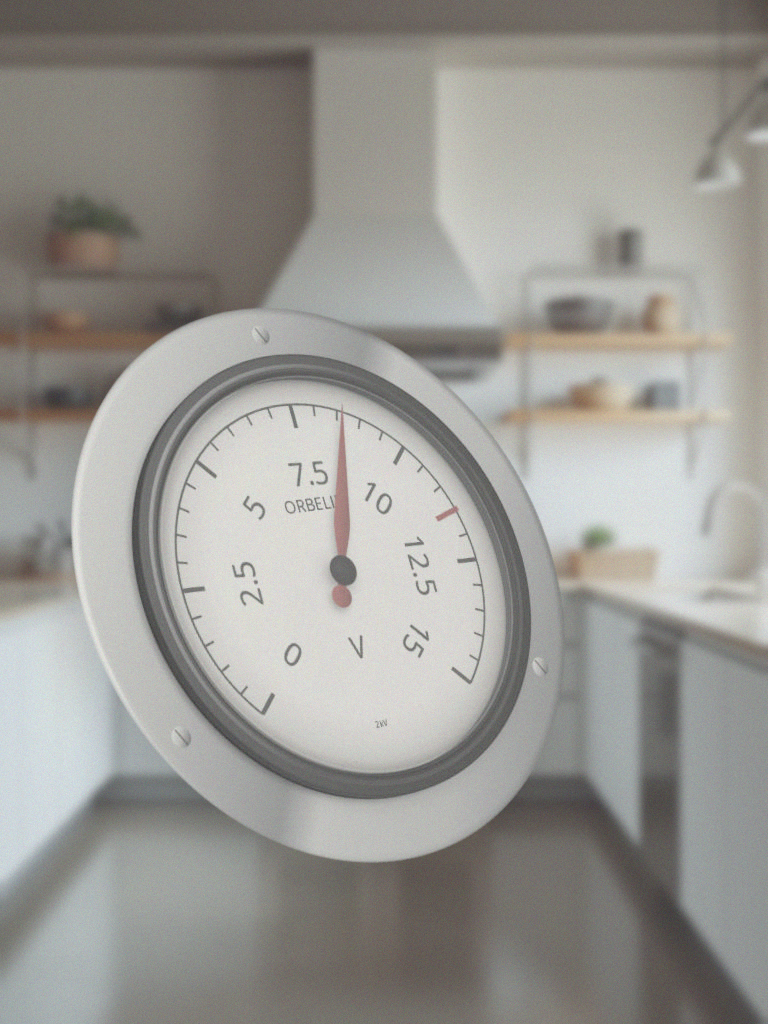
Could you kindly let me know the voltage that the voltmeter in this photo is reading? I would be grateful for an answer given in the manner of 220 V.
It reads 8.5 V
